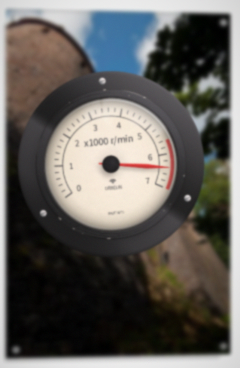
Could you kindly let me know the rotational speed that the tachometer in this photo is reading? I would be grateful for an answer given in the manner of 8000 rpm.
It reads 6400 rpm
